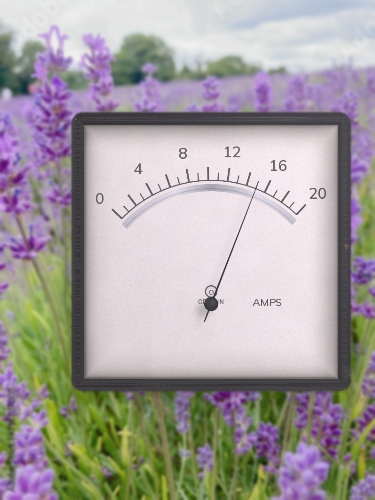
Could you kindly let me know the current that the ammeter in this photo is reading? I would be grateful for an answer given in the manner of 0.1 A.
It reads 15 A
